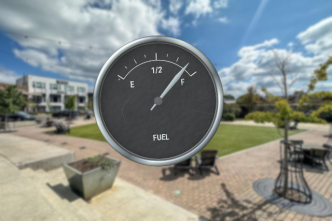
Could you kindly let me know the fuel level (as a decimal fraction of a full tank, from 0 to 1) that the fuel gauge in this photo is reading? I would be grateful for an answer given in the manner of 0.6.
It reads 0.875
